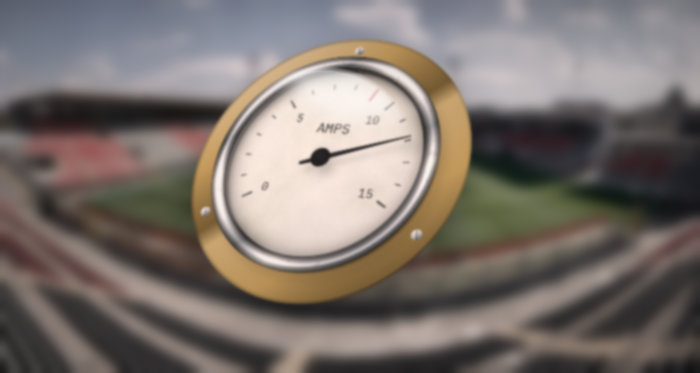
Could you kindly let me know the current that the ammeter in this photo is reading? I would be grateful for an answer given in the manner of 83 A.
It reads 12 A
